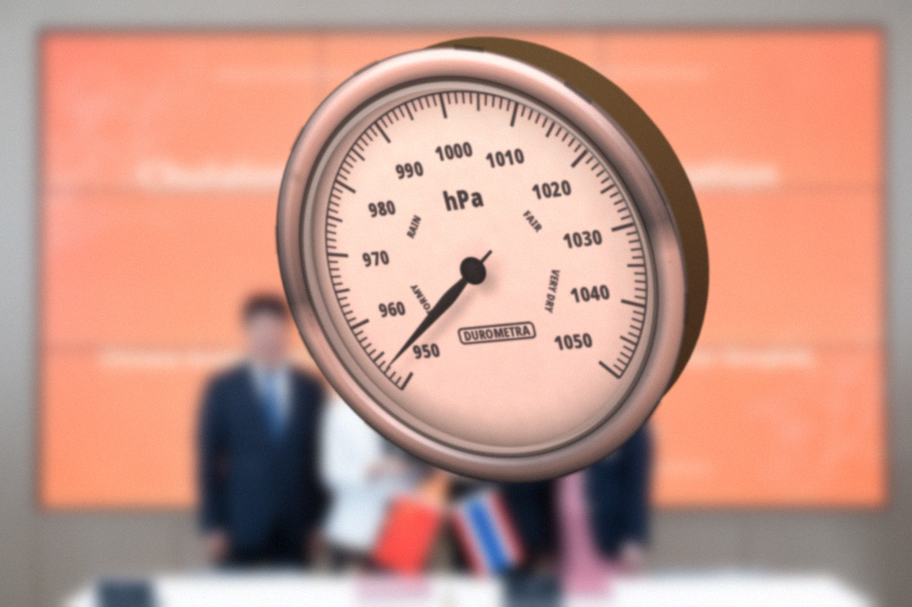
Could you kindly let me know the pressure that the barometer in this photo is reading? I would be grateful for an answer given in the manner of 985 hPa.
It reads 953 hPa
